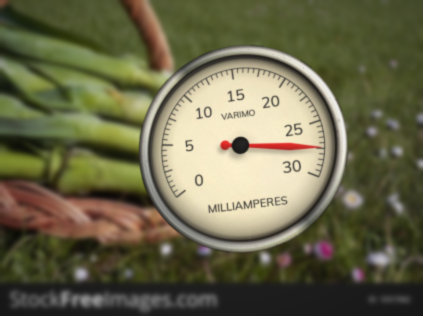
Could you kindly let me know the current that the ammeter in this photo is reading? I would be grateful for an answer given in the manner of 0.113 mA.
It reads 27.5 mA
